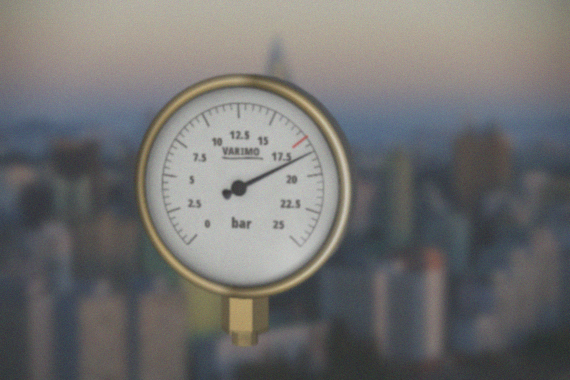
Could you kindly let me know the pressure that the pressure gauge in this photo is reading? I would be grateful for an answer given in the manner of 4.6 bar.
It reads 18.5 bar
